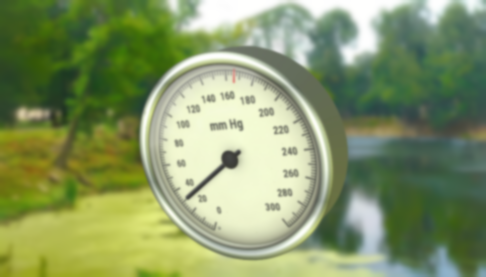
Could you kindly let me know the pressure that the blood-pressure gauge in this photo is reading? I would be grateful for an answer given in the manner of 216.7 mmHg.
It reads 30 mmHg
